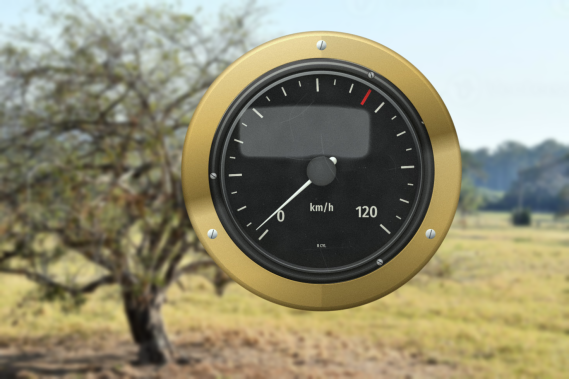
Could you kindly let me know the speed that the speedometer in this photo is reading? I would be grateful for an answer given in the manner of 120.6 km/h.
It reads 2.5 km/h
